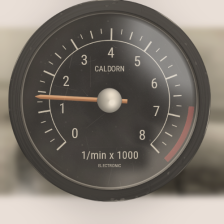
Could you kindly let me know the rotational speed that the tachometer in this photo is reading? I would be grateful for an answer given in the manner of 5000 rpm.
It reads 1375 rpm
